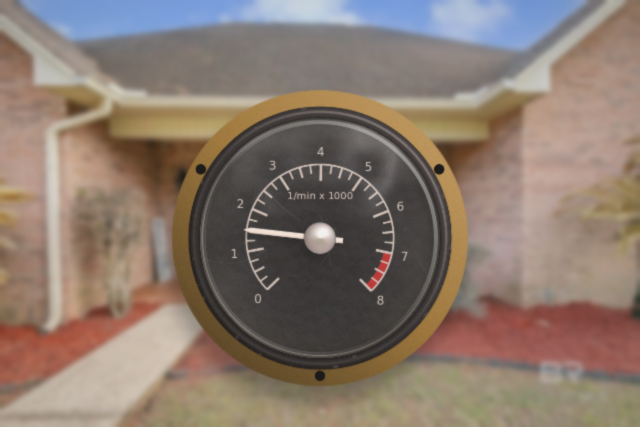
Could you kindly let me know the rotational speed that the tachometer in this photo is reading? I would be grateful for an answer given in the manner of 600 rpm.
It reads 1500 rpm
